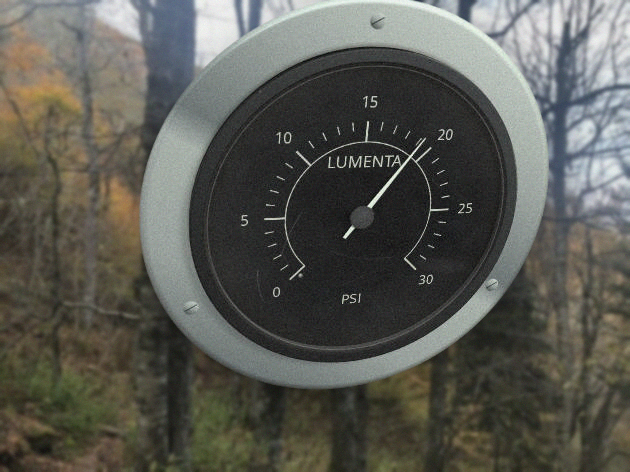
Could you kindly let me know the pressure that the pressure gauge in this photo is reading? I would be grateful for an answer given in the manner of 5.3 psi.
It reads 19 psi
